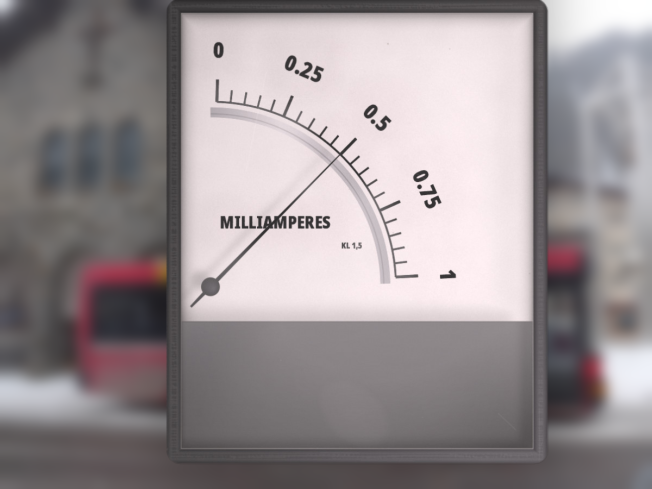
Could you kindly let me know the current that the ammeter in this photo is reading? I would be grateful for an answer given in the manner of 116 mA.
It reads 0.5 mA
